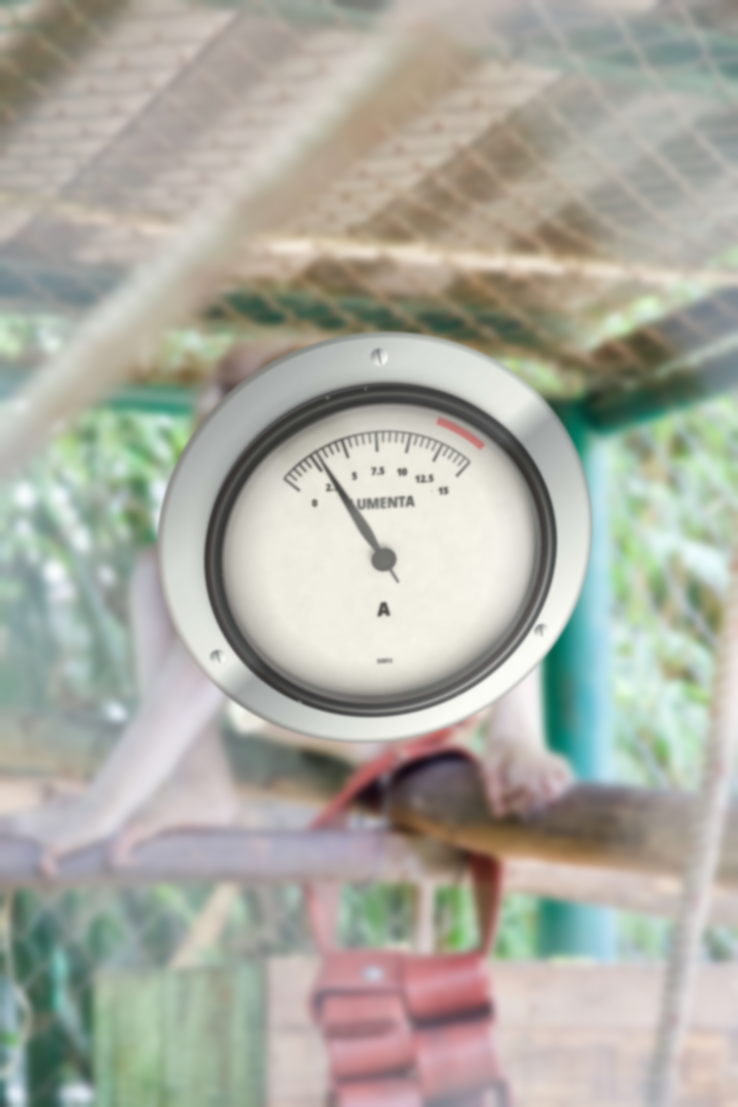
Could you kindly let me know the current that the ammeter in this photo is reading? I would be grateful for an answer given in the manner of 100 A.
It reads 3 A
